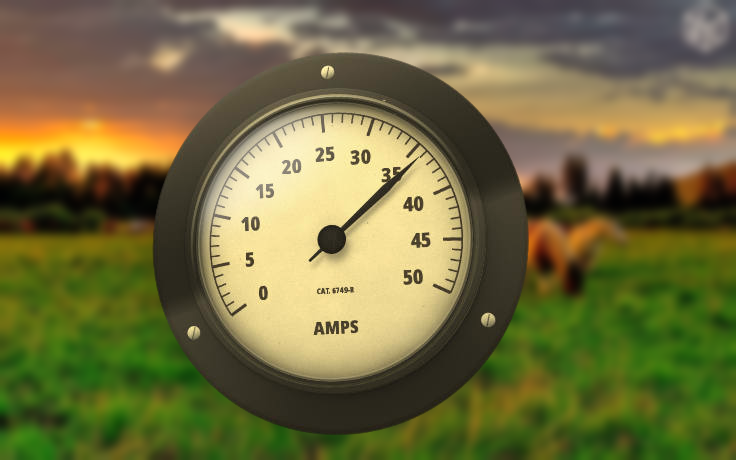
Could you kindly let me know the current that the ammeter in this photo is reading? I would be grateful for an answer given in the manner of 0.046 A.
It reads 36 A
